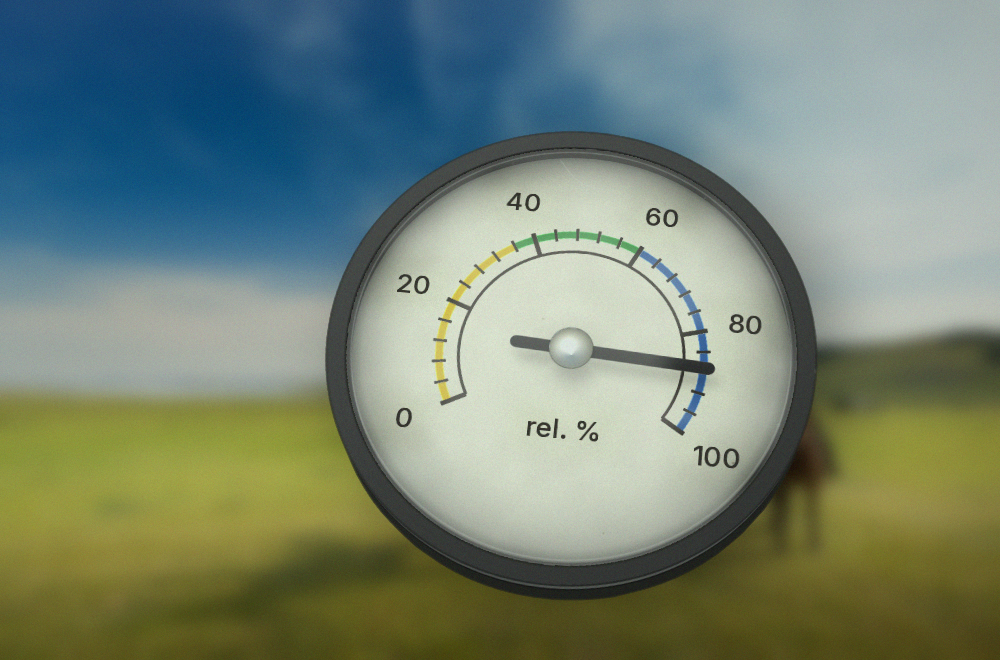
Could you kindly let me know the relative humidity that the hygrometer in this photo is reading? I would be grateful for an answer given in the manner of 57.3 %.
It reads 88 %
